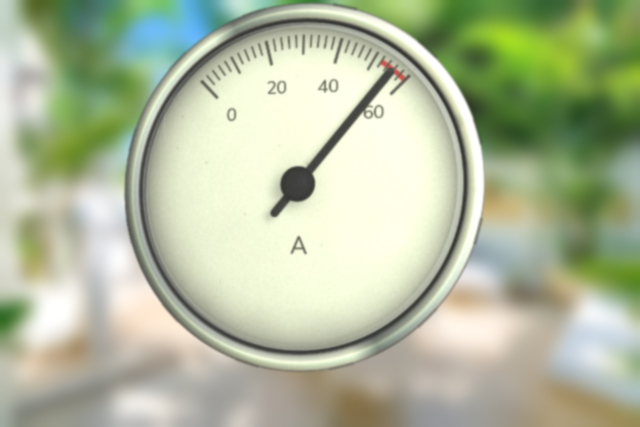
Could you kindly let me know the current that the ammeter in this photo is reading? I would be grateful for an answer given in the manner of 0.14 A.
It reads 56 A
